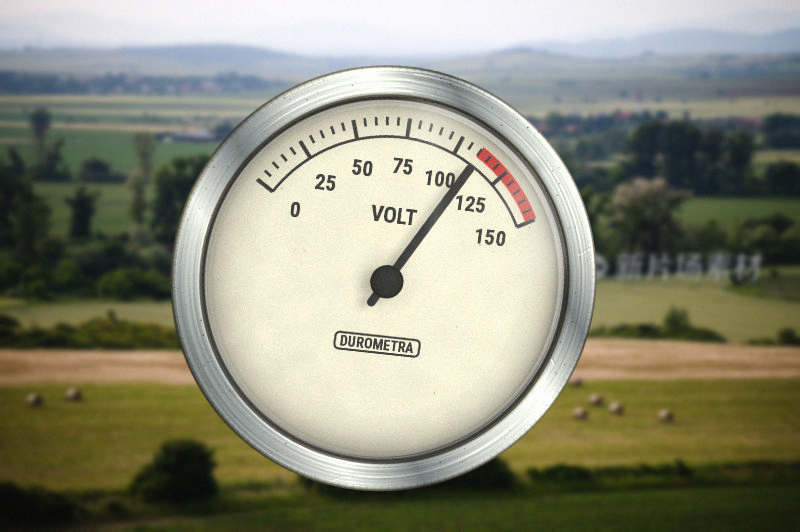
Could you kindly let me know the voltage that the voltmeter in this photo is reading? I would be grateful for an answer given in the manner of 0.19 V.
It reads 110 V
